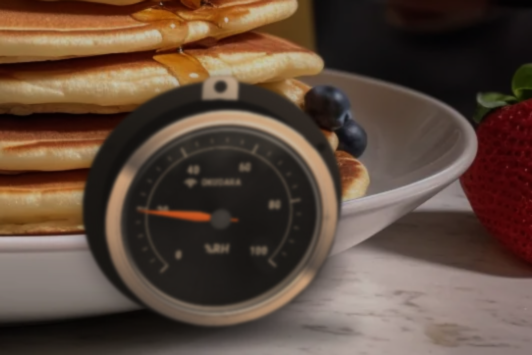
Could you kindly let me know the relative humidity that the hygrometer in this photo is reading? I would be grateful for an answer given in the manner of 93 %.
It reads 20 %
